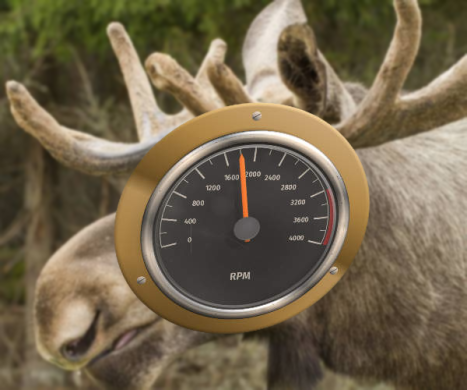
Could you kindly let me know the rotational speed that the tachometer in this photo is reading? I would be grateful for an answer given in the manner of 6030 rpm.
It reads 1800 rpm
